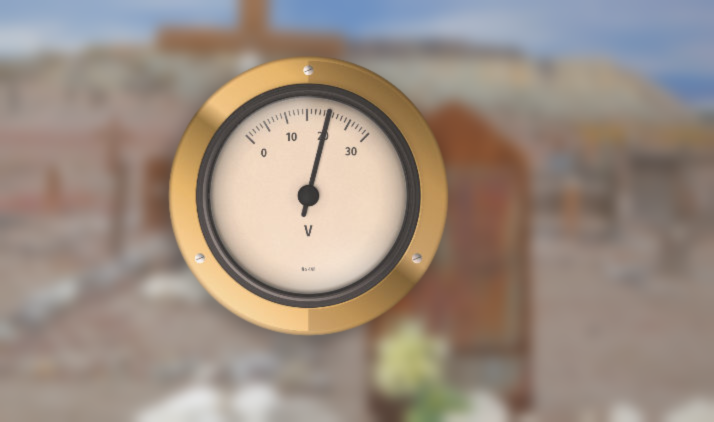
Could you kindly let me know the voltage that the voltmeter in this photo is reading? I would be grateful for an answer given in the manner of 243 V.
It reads 20 V
